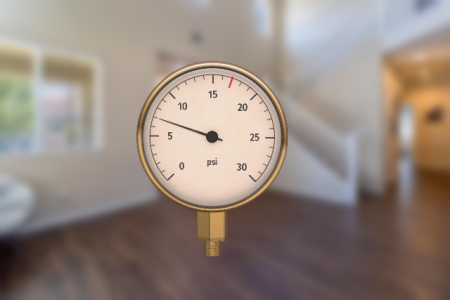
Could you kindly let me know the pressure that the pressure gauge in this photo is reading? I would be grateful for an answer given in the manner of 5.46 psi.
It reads 7 psi
